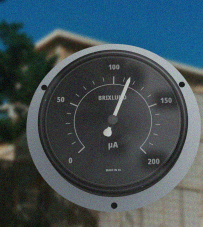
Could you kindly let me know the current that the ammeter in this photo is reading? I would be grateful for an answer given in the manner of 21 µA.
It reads 115 µA
